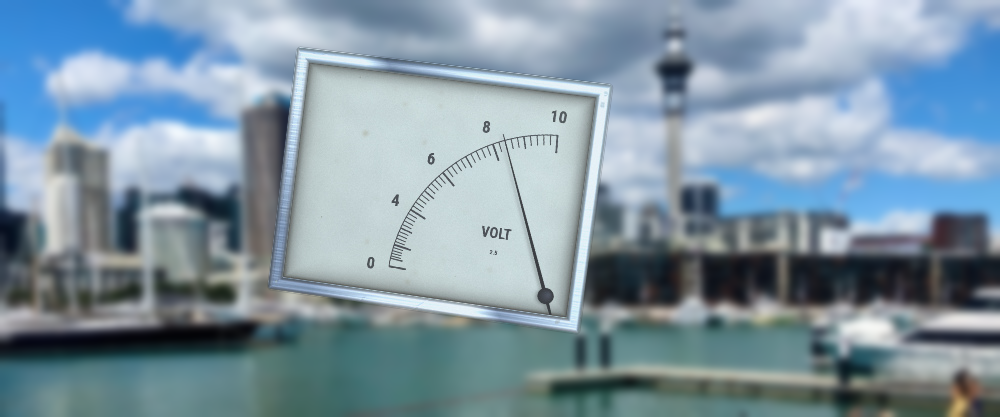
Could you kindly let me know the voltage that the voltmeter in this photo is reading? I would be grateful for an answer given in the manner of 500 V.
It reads 8.4 V
